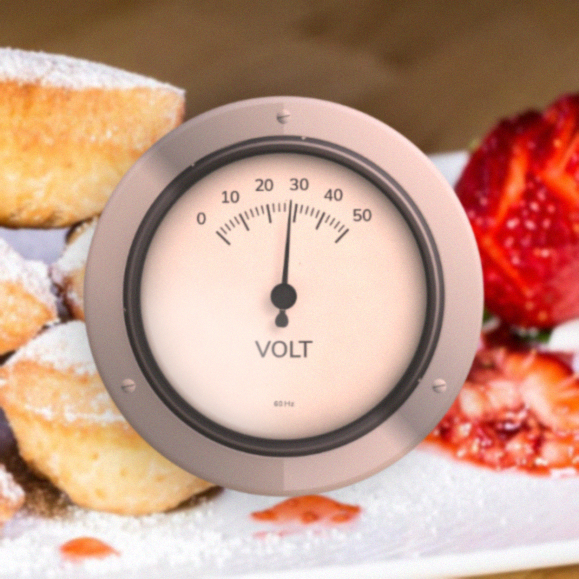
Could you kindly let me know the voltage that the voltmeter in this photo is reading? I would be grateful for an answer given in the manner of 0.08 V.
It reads 28 V
